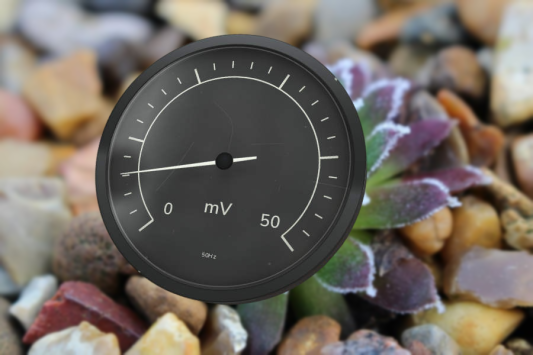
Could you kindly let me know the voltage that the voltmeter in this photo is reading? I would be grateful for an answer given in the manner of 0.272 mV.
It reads 6 mV
